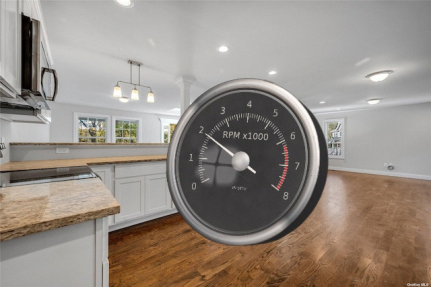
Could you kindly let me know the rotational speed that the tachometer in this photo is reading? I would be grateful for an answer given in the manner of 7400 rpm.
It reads 2000 rpm
